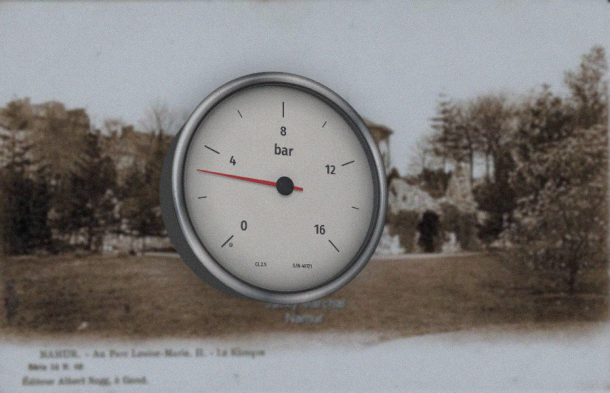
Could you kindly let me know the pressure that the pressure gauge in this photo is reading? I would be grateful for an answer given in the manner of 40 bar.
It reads 3 bar
